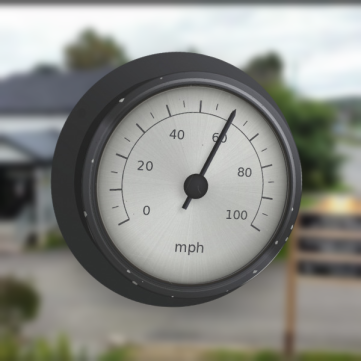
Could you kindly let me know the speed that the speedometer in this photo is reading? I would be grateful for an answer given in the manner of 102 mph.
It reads 60 mph
